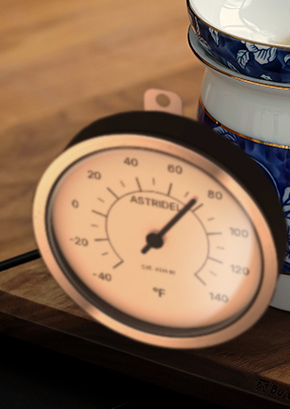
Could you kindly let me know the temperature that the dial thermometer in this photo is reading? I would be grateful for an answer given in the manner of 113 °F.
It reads 75 °F
